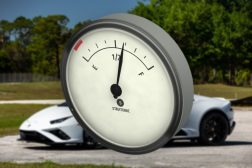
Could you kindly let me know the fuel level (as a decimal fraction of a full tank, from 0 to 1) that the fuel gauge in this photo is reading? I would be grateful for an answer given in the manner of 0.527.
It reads 0.625
